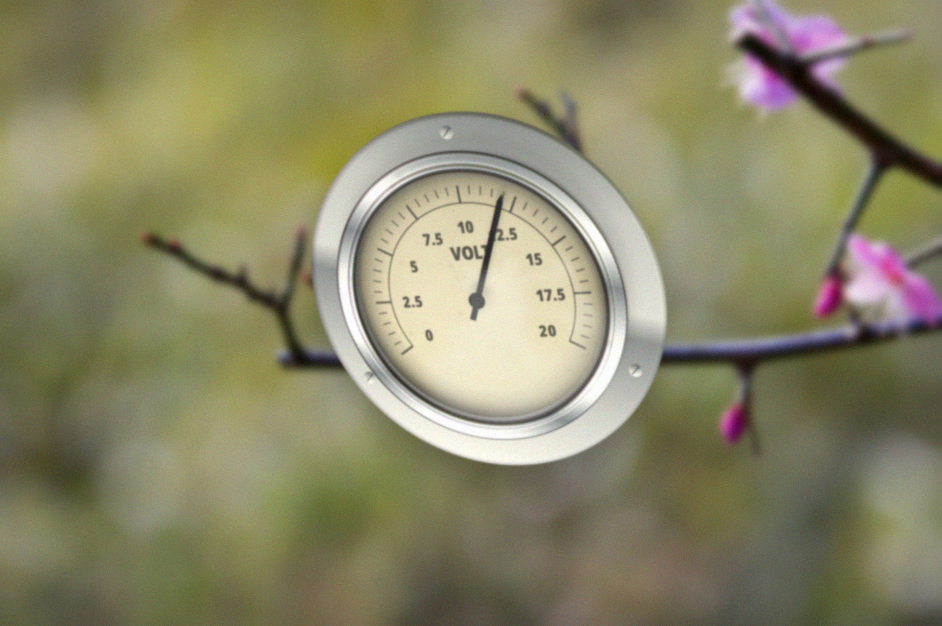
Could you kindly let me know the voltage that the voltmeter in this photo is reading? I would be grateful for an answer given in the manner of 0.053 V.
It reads 12 V
